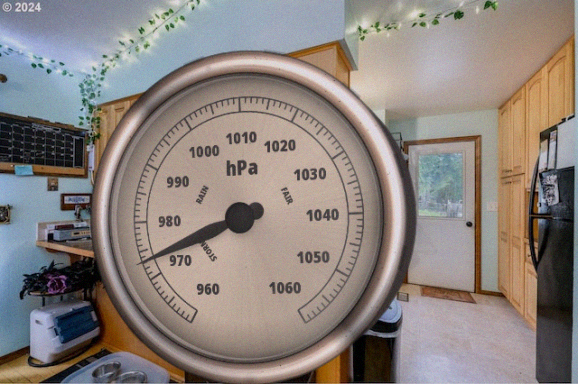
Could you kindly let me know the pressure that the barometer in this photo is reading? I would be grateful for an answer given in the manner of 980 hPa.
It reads 973 hPa
